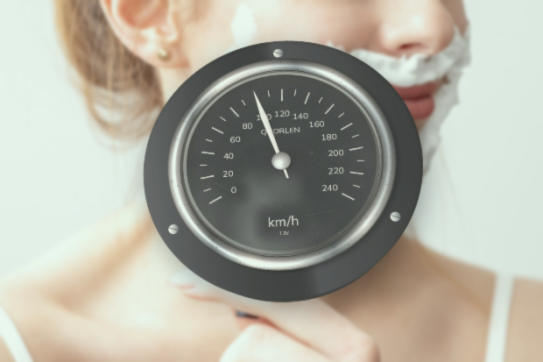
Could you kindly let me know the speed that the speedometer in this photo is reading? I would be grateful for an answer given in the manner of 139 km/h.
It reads 100 km/h
